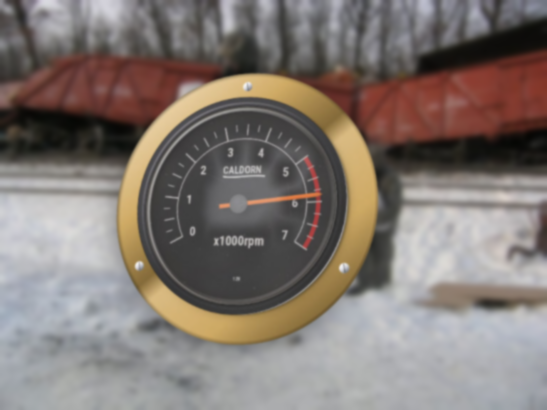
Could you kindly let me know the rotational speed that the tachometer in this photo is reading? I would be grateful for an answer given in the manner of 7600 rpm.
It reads 5875 rpm
